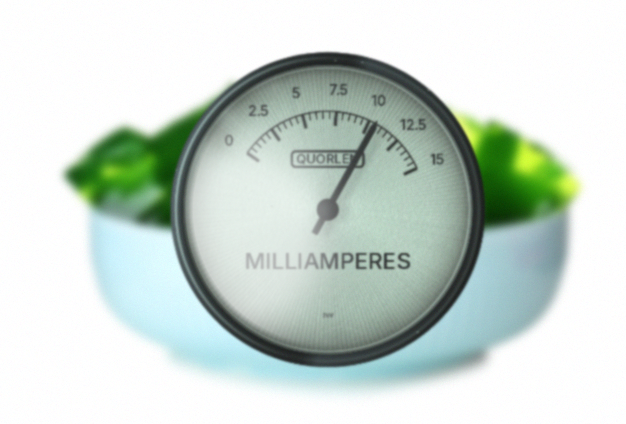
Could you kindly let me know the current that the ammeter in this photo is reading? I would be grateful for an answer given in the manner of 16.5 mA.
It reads 10.5 mA
